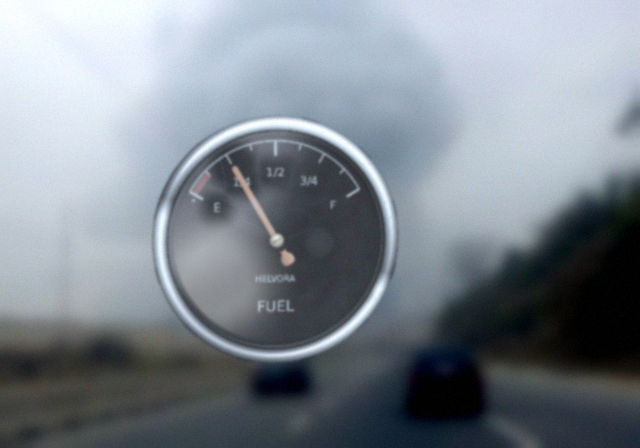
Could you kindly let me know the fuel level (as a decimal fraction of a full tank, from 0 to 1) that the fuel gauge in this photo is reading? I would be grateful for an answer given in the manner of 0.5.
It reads 0.25
